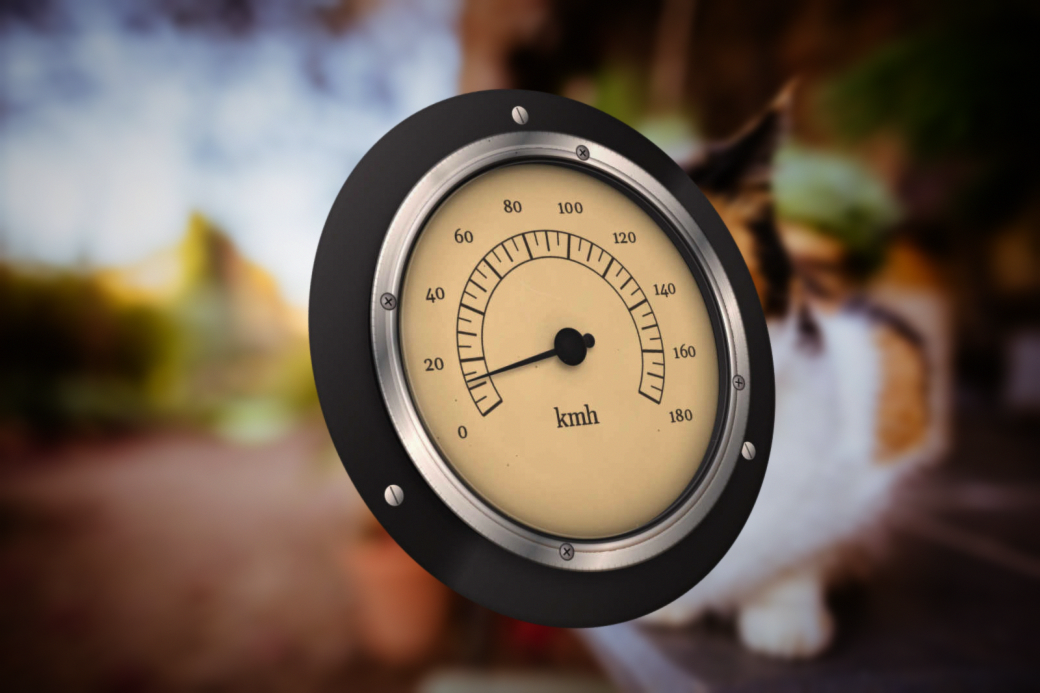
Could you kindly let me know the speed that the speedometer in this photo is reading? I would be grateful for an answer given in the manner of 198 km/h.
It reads 12.5 km/h
